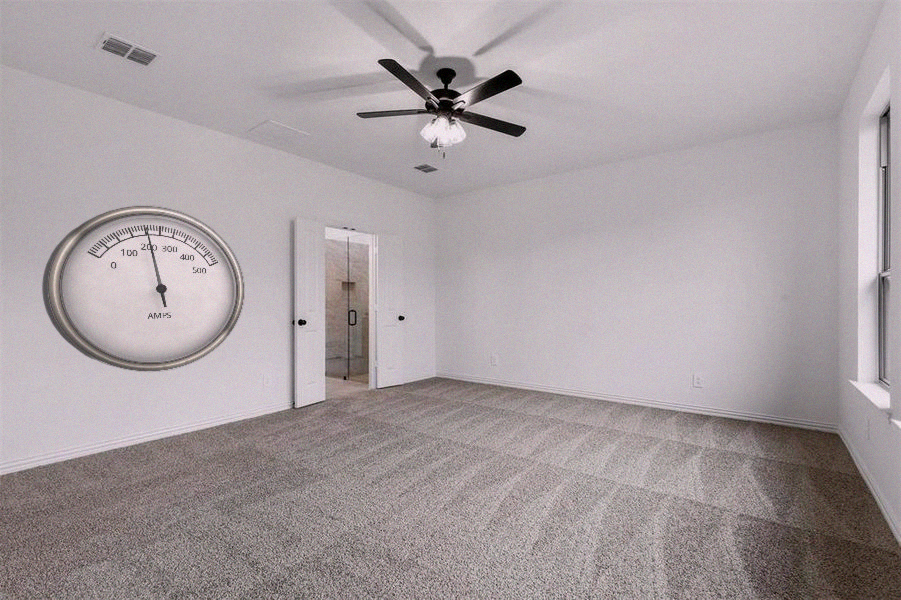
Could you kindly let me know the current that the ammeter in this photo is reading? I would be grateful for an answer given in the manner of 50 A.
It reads 200 A
